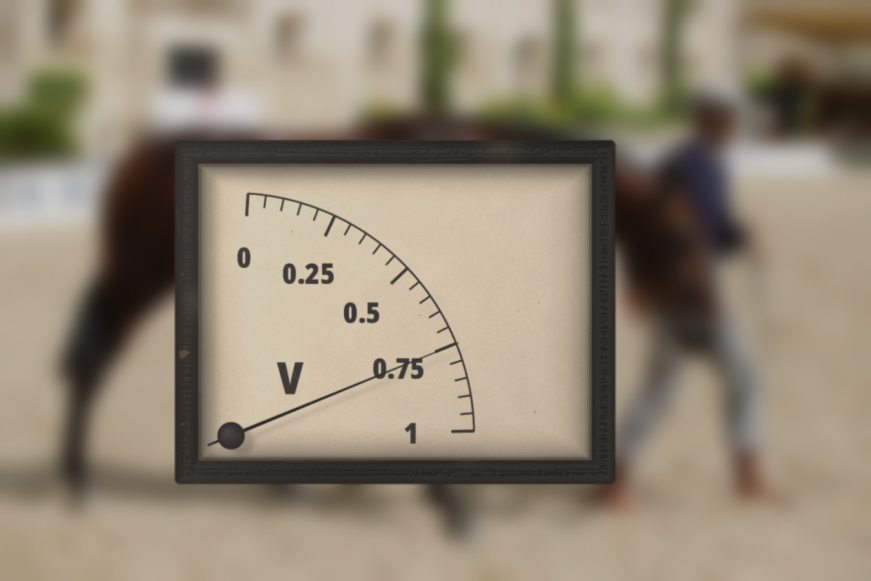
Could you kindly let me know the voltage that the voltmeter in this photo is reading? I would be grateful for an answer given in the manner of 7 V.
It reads 0.75 V
